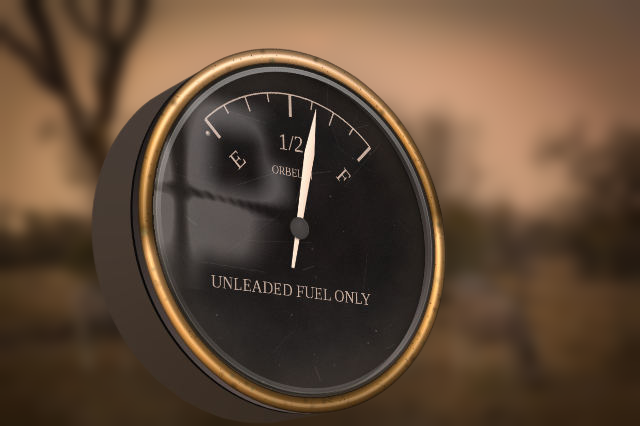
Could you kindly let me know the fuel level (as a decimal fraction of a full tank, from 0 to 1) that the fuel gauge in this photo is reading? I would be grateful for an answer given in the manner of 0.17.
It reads 0.625
